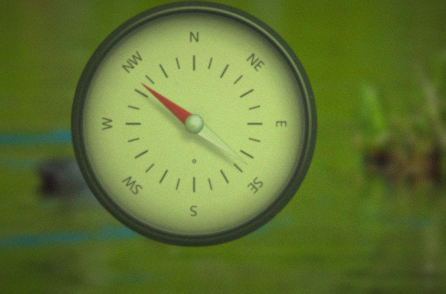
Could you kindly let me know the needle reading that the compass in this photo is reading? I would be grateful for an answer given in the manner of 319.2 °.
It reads 307.5 °
